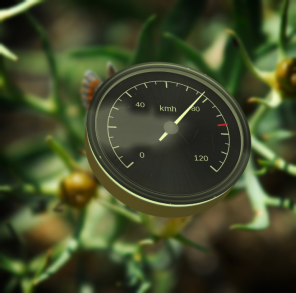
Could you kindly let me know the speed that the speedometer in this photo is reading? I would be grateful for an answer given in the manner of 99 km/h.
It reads 77.5 km/h
